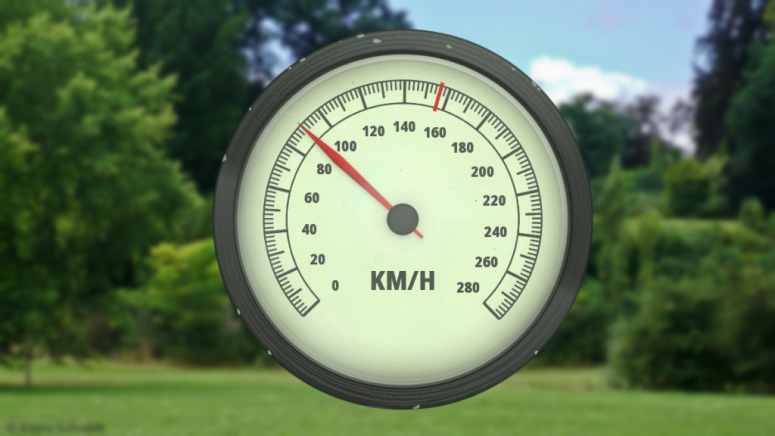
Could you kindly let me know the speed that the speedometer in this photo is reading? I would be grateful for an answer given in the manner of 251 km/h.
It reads 90 km/h
